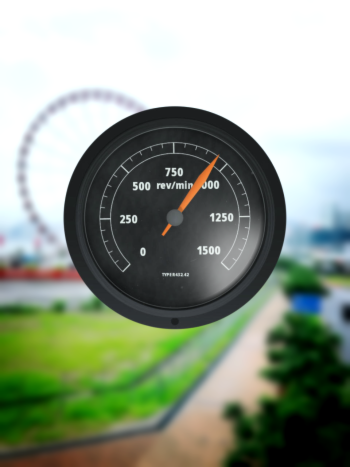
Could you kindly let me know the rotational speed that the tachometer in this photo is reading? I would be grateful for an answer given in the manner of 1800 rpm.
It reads 950 rpm
